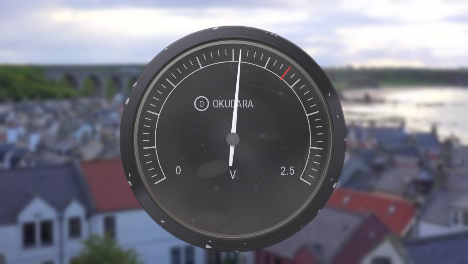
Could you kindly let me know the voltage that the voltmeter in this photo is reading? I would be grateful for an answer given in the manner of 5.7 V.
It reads 1.3 V
